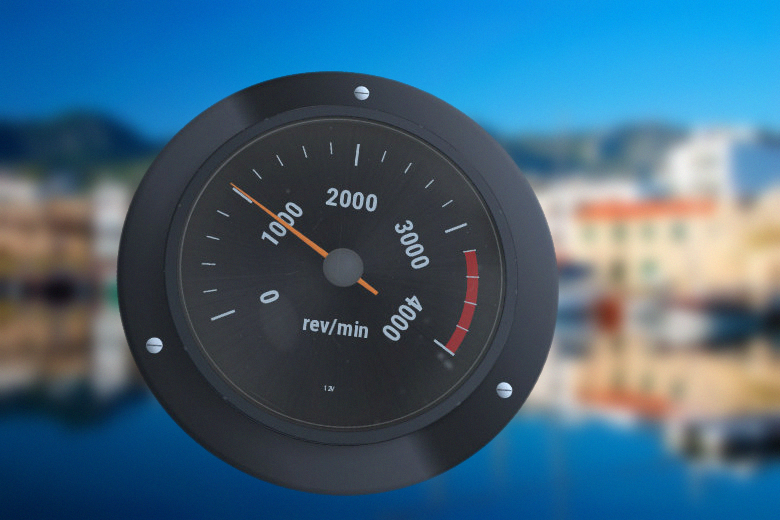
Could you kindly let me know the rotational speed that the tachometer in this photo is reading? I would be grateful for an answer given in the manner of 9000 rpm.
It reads 1000 rpm
